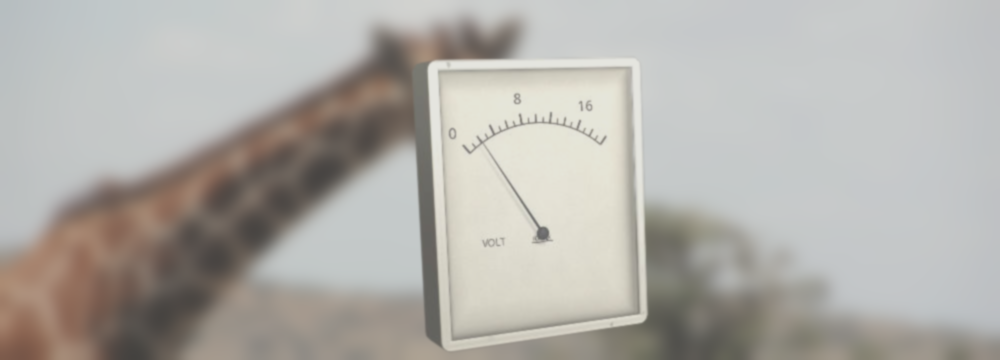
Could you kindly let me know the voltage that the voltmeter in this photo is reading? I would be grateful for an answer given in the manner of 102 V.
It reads 2 V
